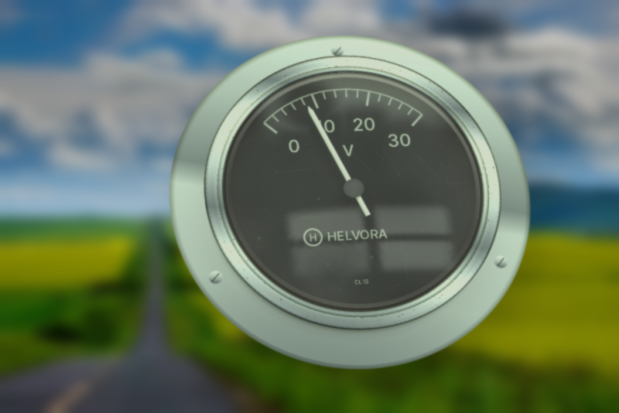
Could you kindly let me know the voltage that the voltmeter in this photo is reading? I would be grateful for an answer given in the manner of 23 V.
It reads 8 V
